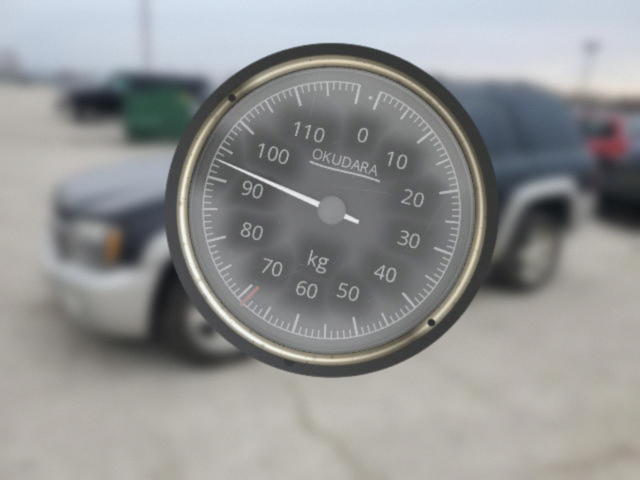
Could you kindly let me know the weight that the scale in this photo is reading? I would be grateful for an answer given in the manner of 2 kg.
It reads 93 kg
